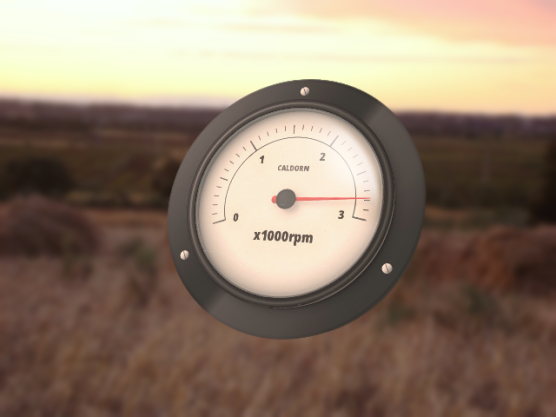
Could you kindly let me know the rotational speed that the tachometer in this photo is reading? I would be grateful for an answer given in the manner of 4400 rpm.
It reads 2800 rpm
